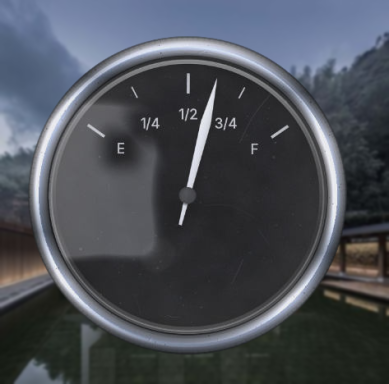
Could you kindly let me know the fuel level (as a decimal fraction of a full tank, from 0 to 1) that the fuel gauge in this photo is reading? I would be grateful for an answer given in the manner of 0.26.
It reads 0.625
